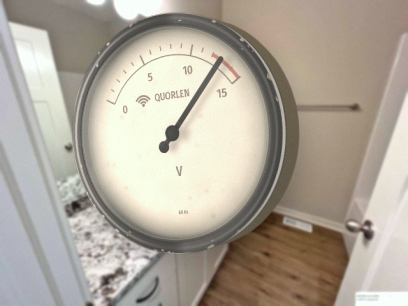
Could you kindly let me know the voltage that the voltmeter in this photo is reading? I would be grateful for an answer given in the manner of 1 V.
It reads 13 V
